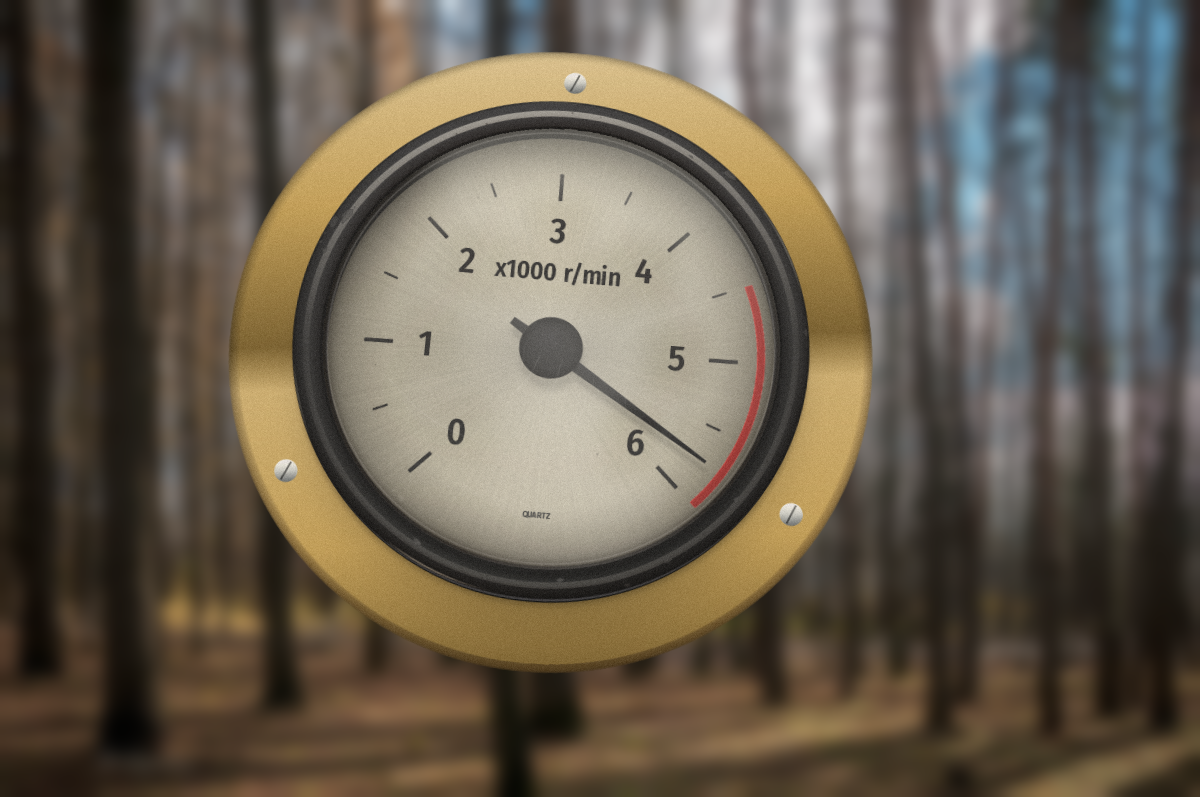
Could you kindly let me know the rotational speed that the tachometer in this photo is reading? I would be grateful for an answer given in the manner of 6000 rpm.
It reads 5750 rpm
